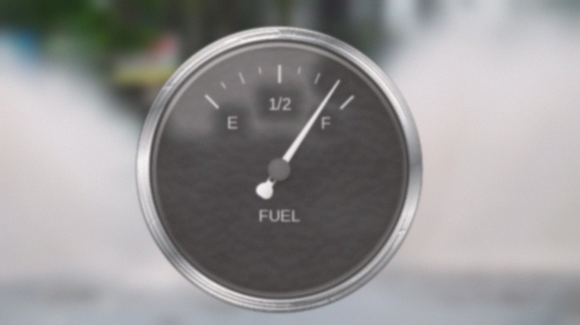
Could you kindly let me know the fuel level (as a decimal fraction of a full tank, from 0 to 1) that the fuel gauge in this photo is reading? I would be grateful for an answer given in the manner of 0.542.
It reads 0.875
